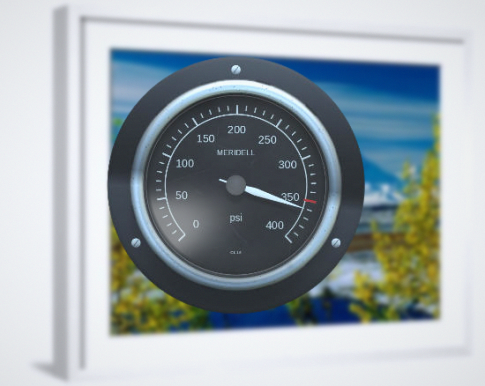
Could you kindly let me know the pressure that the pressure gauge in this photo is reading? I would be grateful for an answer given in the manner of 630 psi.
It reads 360 psi
